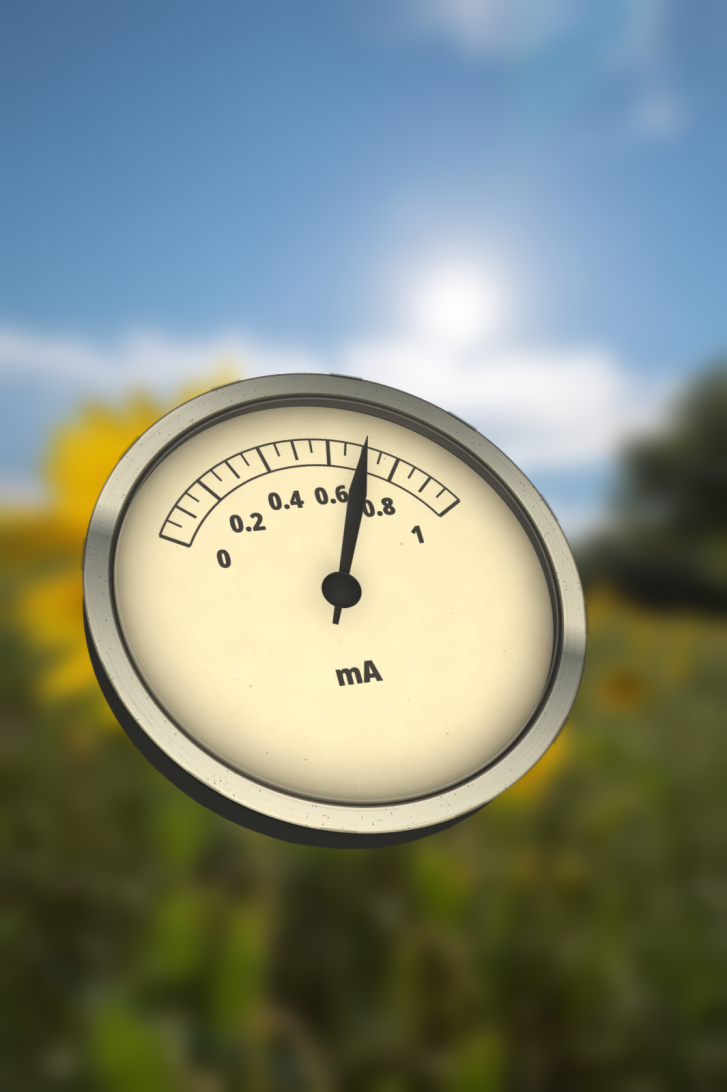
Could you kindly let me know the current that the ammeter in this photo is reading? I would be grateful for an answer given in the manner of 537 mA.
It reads 0.7 mA
